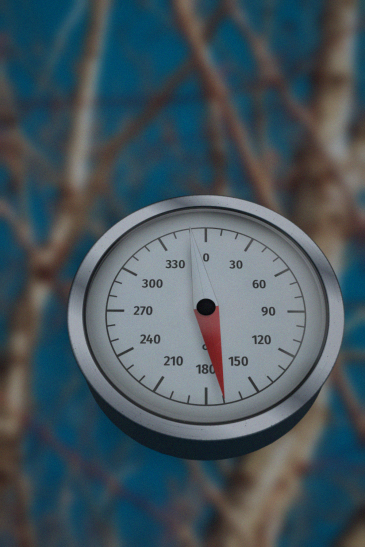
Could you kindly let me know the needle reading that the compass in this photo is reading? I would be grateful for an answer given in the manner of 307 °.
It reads 170 °
